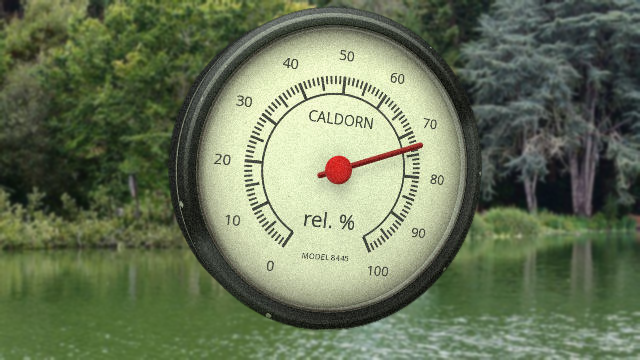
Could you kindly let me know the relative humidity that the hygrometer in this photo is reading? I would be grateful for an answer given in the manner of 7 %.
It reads 73 %
